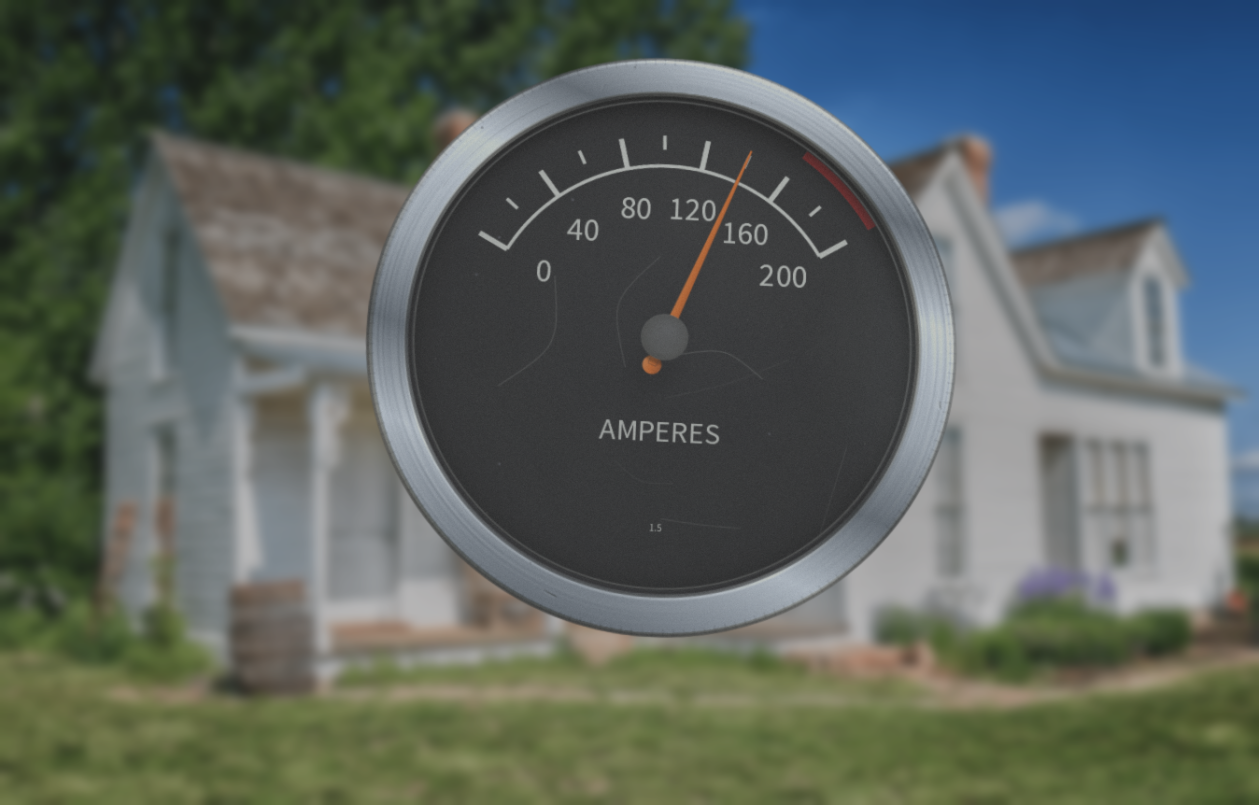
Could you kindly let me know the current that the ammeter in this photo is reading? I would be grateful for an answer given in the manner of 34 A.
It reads 140 A
